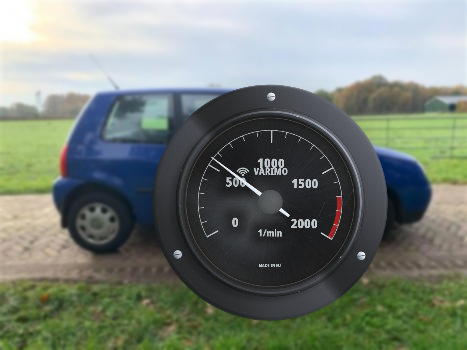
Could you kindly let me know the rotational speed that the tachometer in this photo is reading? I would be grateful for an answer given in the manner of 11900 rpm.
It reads 550 rpm
